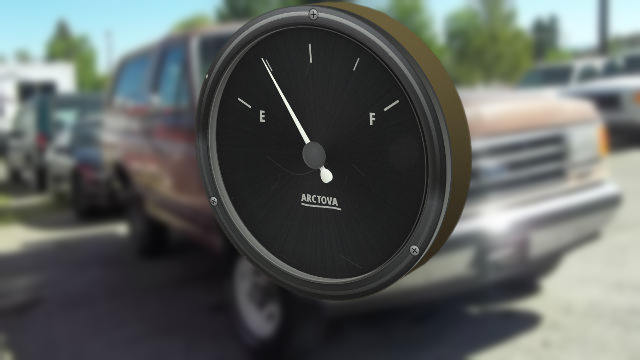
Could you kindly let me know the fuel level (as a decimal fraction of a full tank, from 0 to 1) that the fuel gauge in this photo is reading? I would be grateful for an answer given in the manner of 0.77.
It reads 0.25
